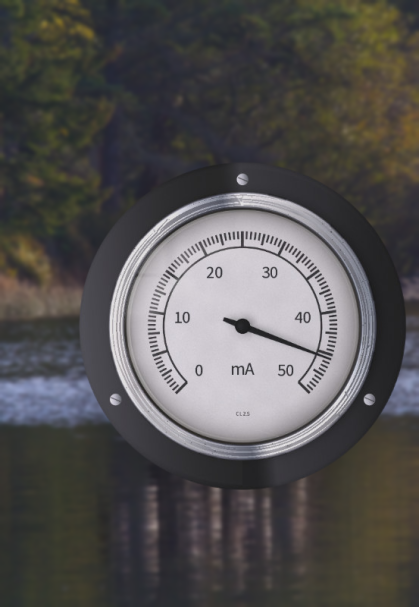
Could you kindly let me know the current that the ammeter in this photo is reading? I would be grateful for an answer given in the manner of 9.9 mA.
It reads 45.5 mA
